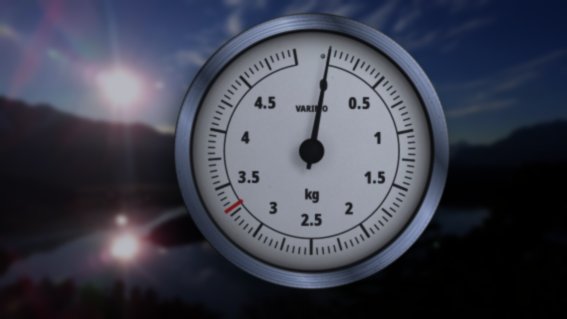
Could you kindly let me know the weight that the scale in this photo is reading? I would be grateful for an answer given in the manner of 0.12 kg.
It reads 0 kg
